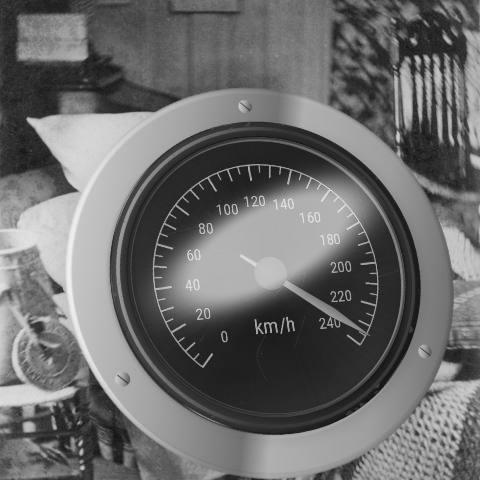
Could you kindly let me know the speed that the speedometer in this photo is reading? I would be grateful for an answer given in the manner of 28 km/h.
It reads 235 km/h
